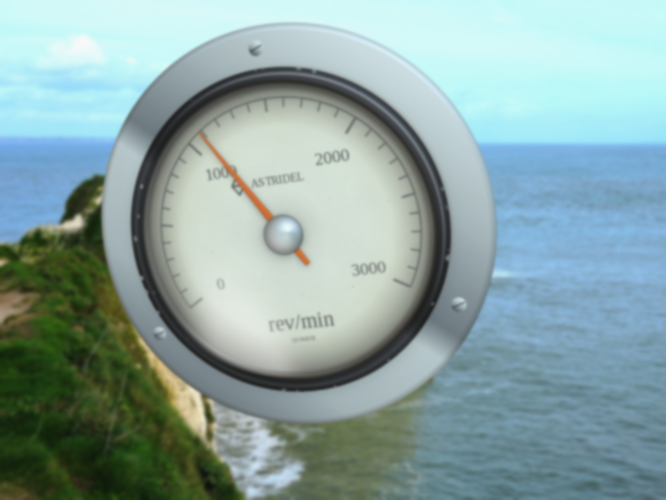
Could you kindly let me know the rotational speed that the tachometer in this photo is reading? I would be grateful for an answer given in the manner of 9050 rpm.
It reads 1100 rpm
